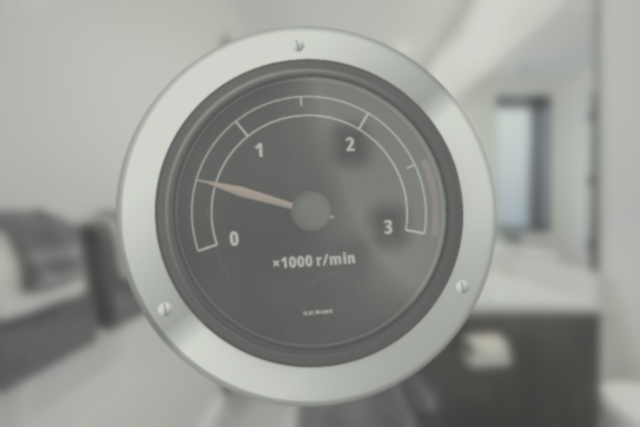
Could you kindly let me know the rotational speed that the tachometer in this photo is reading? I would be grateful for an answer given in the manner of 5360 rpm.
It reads 500 rpm
